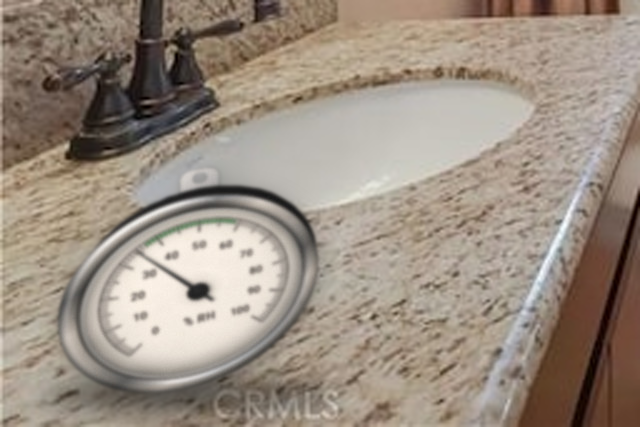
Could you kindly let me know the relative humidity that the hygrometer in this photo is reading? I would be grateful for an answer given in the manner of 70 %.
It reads 35 %
